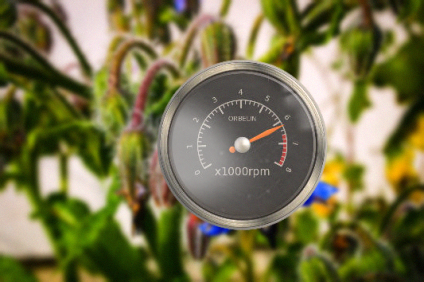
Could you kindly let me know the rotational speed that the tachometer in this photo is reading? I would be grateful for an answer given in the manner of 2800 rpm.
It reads 6200 rpm
